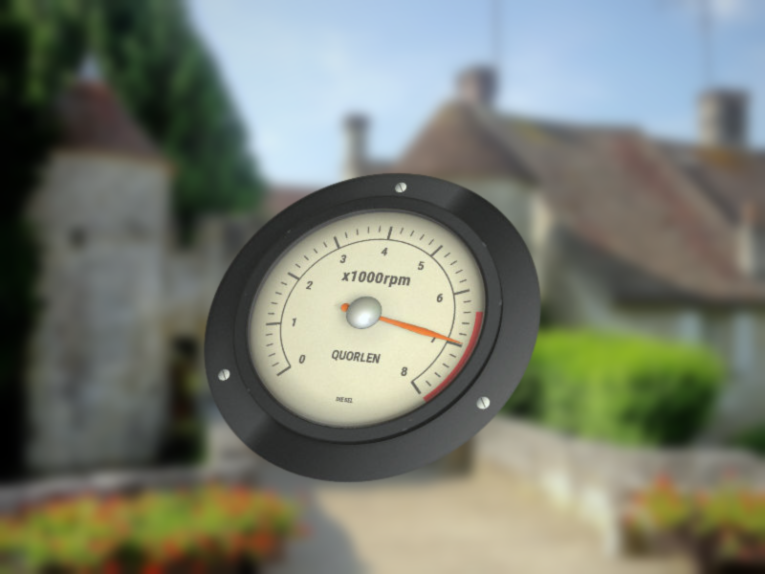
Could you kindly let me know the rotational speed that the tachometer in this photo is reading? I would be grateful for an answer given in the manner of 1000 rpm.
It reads 7000 rpm
